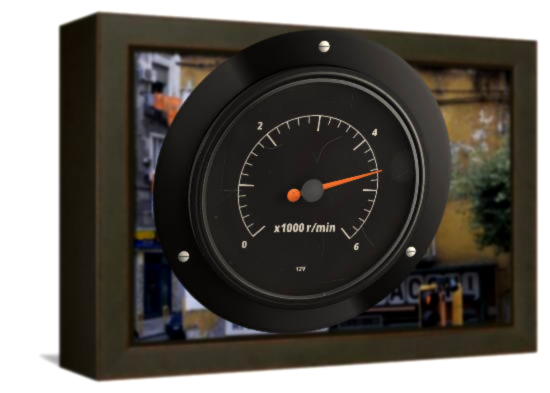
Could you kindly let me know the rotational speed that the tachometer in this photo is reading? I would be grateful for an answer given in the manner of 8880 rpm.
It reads 4600 rpm
